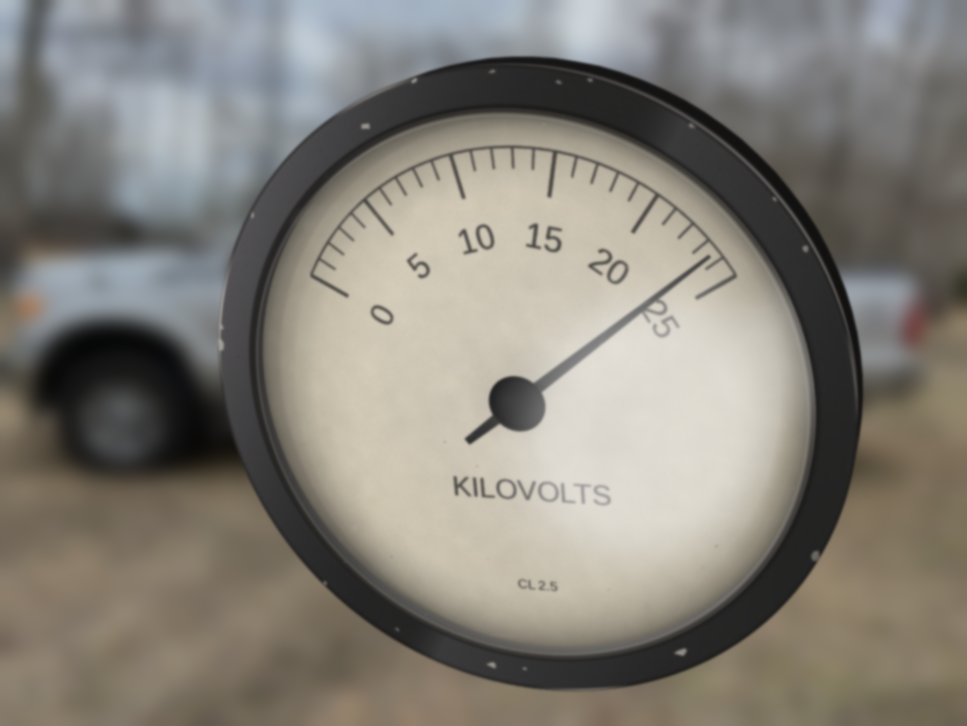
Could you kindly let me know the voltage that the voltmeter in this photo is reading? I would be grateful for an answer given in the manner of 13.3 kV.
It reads 23.5 kV
